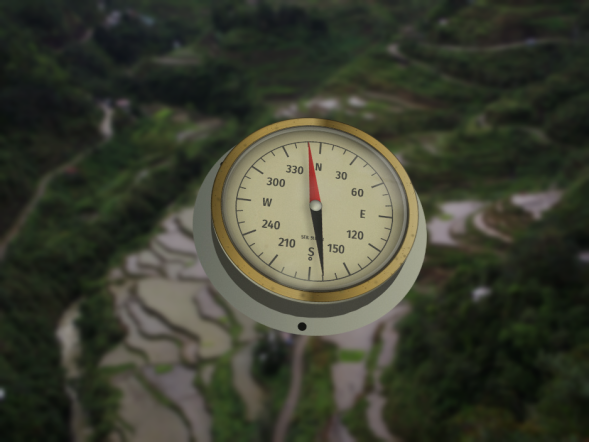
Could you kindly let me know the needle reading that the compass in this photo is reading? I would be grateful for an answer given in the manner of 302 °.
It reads 350 °
